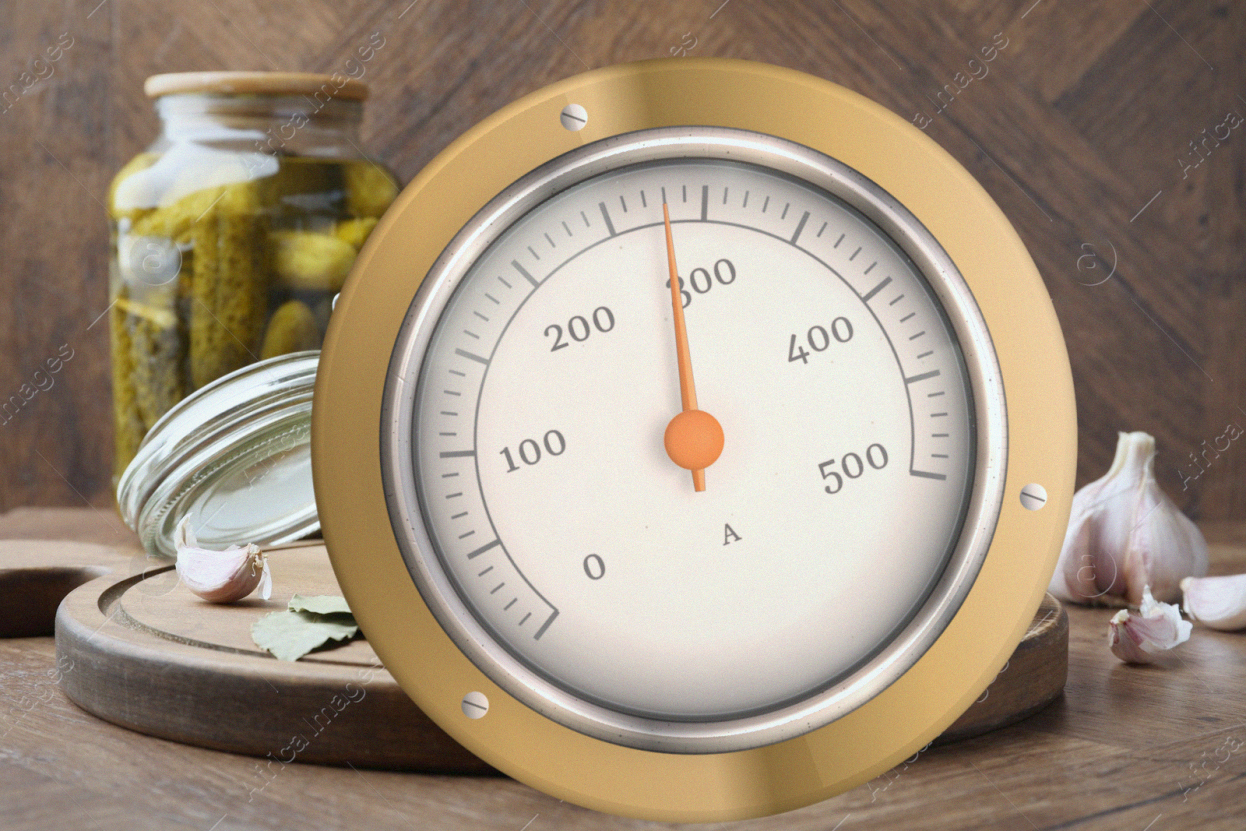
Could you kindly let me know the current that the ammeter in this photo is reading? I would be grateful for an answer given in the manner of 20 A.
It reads 280 A
